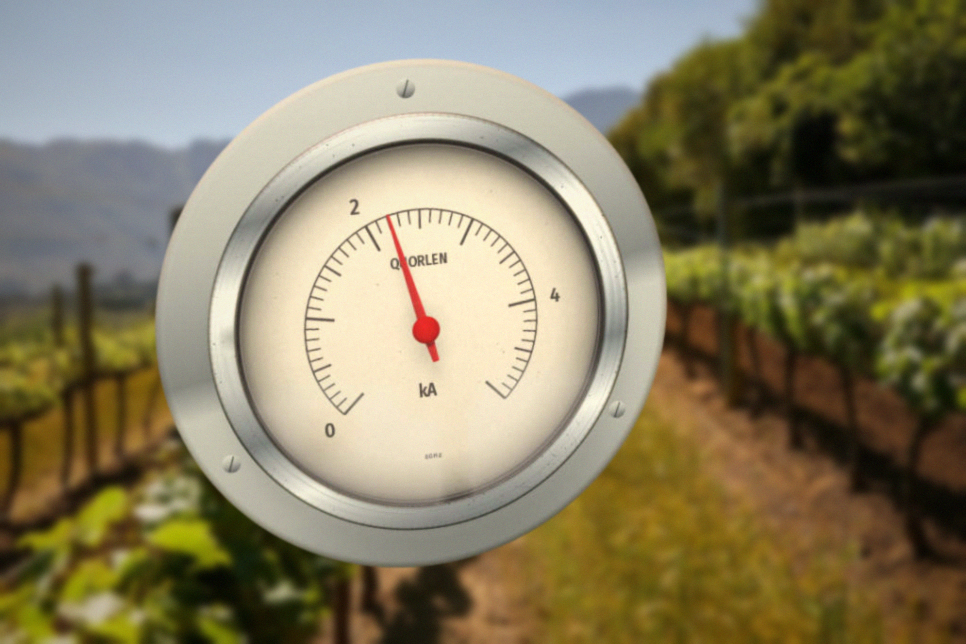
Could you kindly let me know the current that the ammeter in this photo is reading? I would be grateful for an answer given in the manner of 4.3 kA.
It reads 2.2 kA
